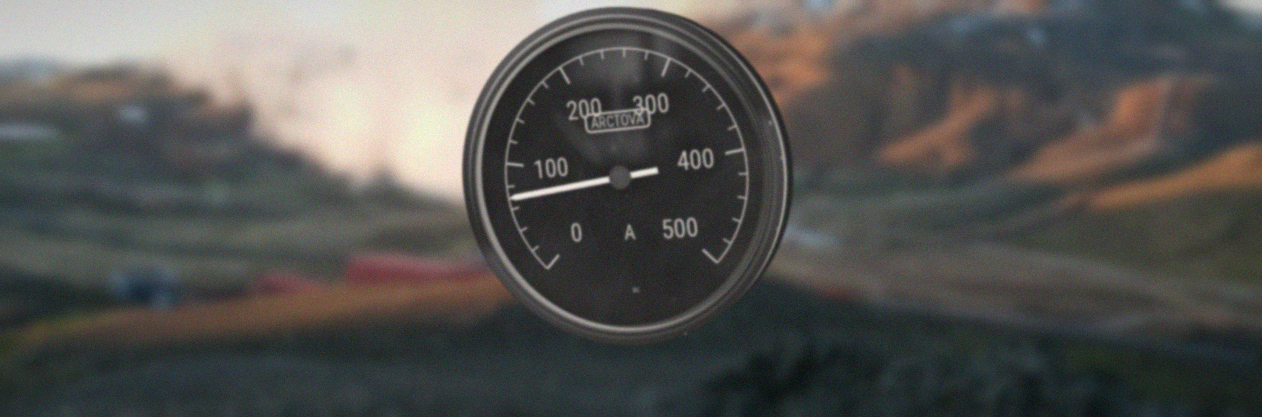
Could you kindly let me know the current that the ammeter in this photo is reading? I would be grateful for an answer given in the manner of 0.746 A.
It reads 70 A
